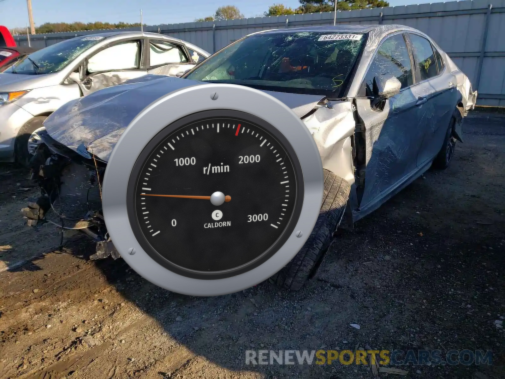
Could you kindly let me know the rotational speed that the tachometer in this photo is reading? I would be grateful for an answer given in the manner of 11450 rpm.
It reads 450 rpm
